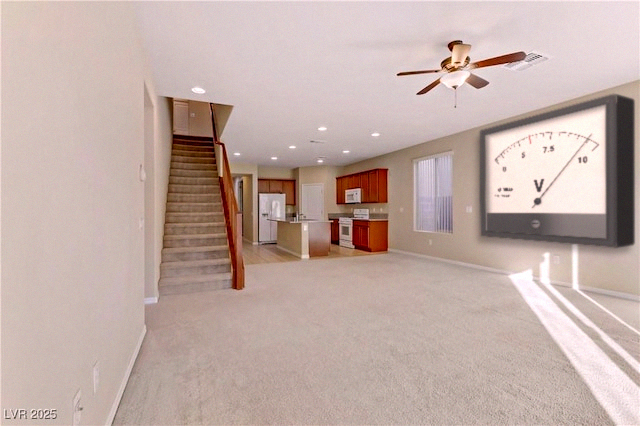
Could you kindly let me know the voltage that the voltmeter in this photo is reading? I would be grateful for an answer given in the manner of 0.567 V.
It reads 9.5 V
